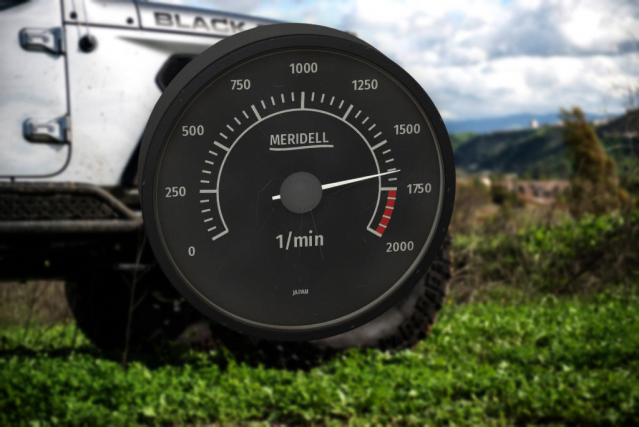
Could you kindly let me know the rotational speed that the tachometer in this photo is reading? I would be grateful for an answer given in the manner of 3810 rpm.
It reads 1650 rpm
